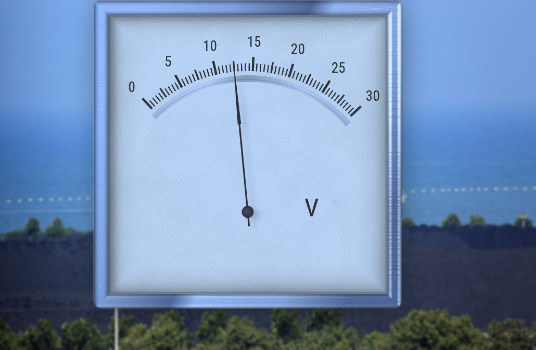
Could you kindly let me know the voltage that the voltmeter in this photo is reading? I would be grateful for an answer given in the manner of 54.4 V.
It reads 12.5 V
